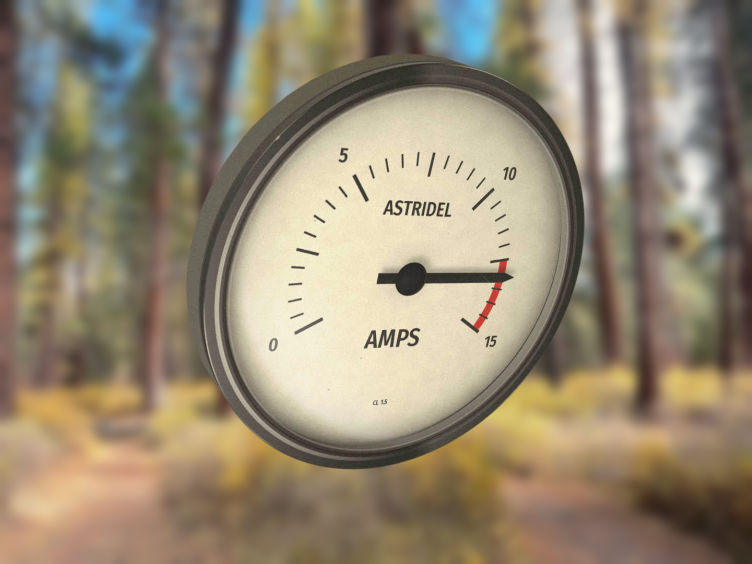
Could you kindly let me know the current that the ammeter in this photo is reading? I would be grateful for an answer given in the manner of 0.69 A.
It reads 13 A
